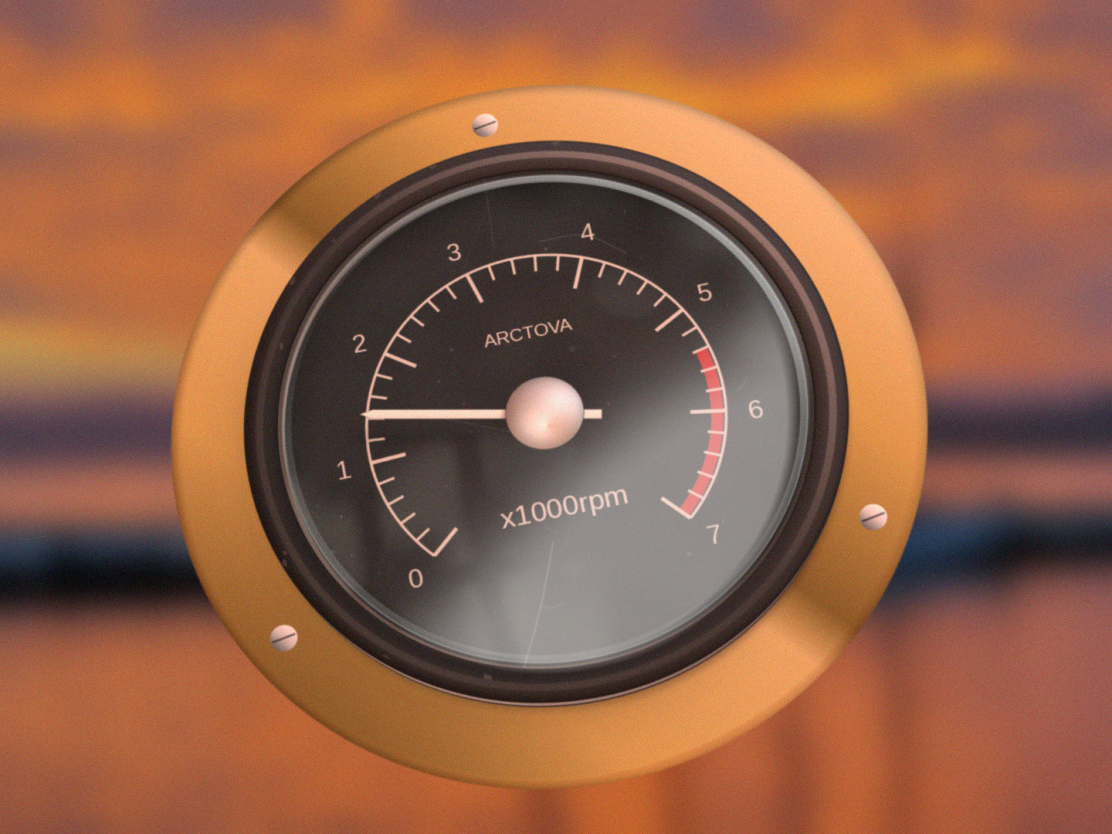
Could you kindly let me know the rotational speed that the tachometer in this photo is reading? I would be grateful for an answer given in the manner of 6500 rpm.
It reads 1400 rpm
